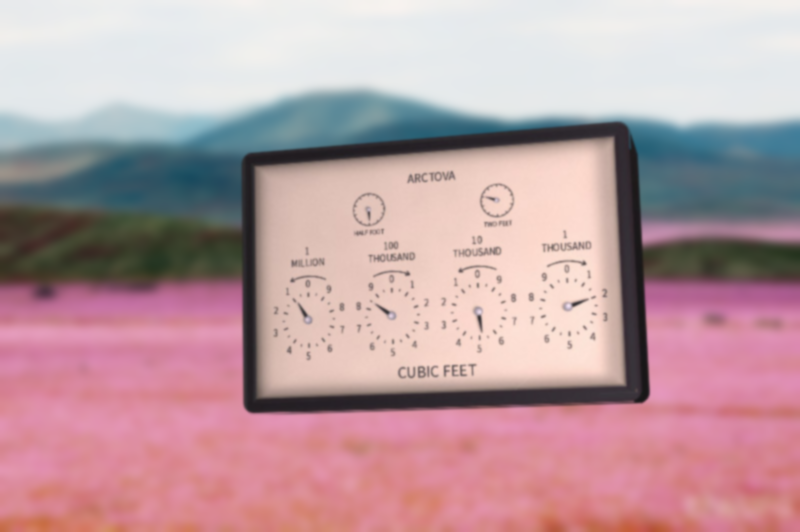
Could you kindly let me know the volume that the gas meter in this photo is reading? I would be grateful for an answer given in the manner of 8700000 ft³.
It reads 85200 ft³
